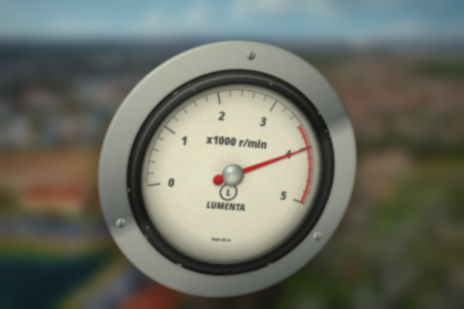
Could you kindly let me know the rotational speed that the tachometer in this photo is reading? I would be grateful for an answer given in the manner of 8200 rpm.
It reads 4000 rpm
